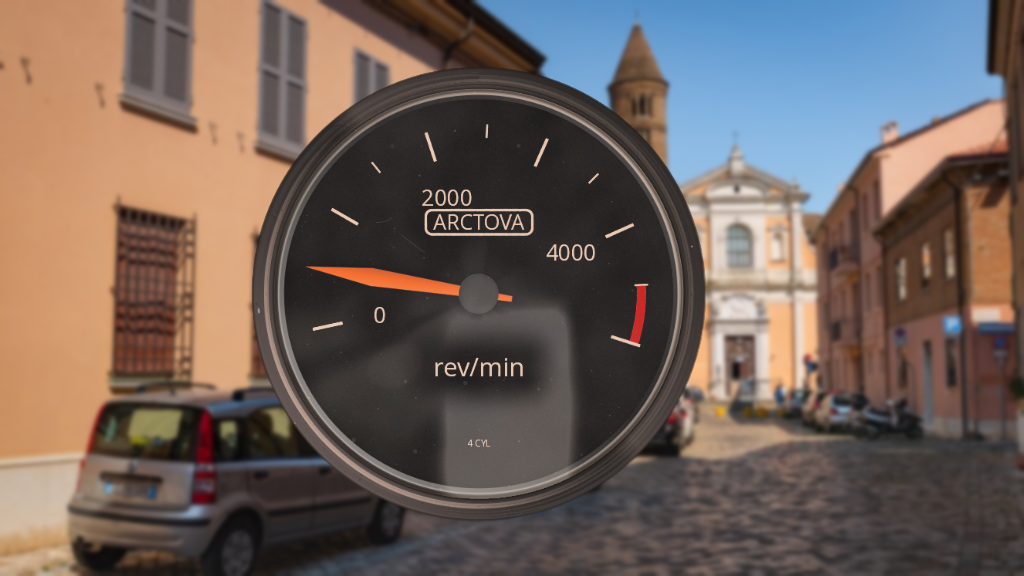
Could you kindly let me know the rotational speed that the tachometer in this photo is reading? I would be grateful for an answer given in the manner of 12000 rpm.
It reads 500 rpm
